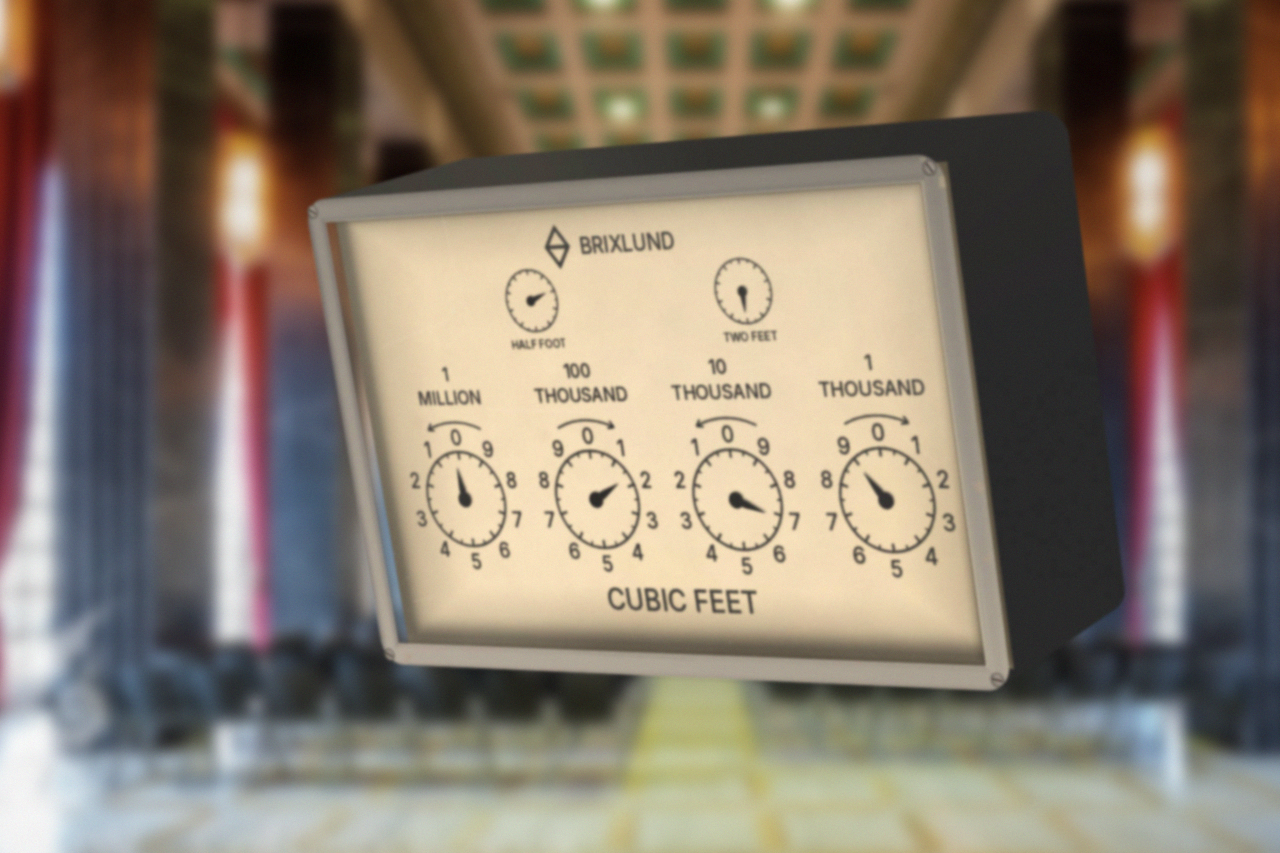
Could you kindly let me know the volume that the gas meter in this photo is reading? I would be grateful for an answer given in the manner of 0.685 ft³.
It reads 16900 ft³
